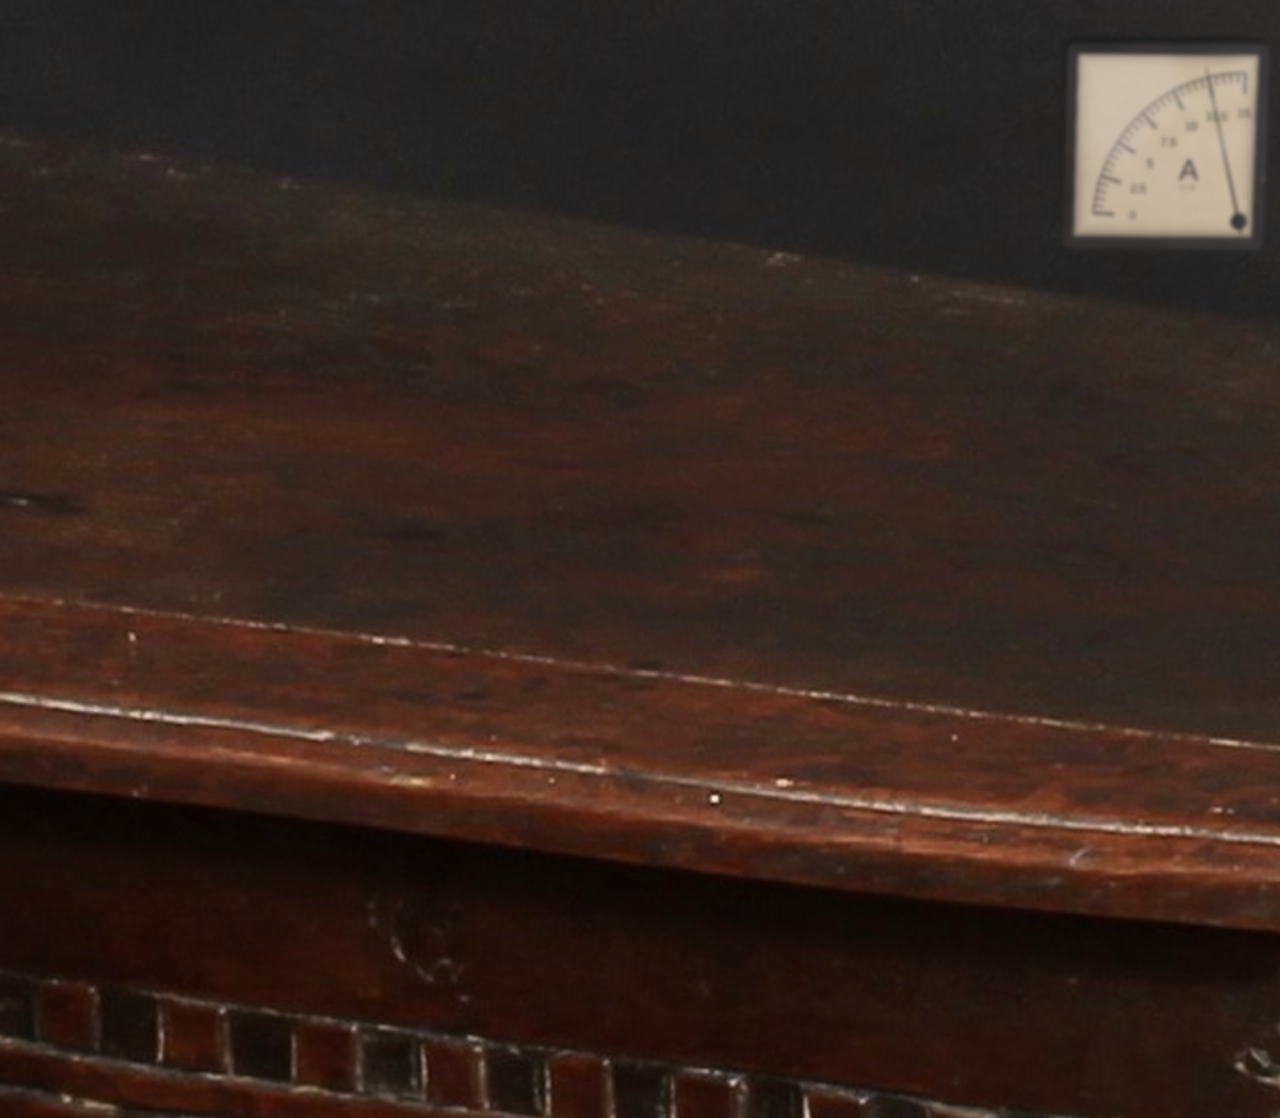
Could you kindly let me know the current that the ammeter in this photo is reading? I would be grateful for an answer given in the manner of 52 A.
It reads 12.5 A
